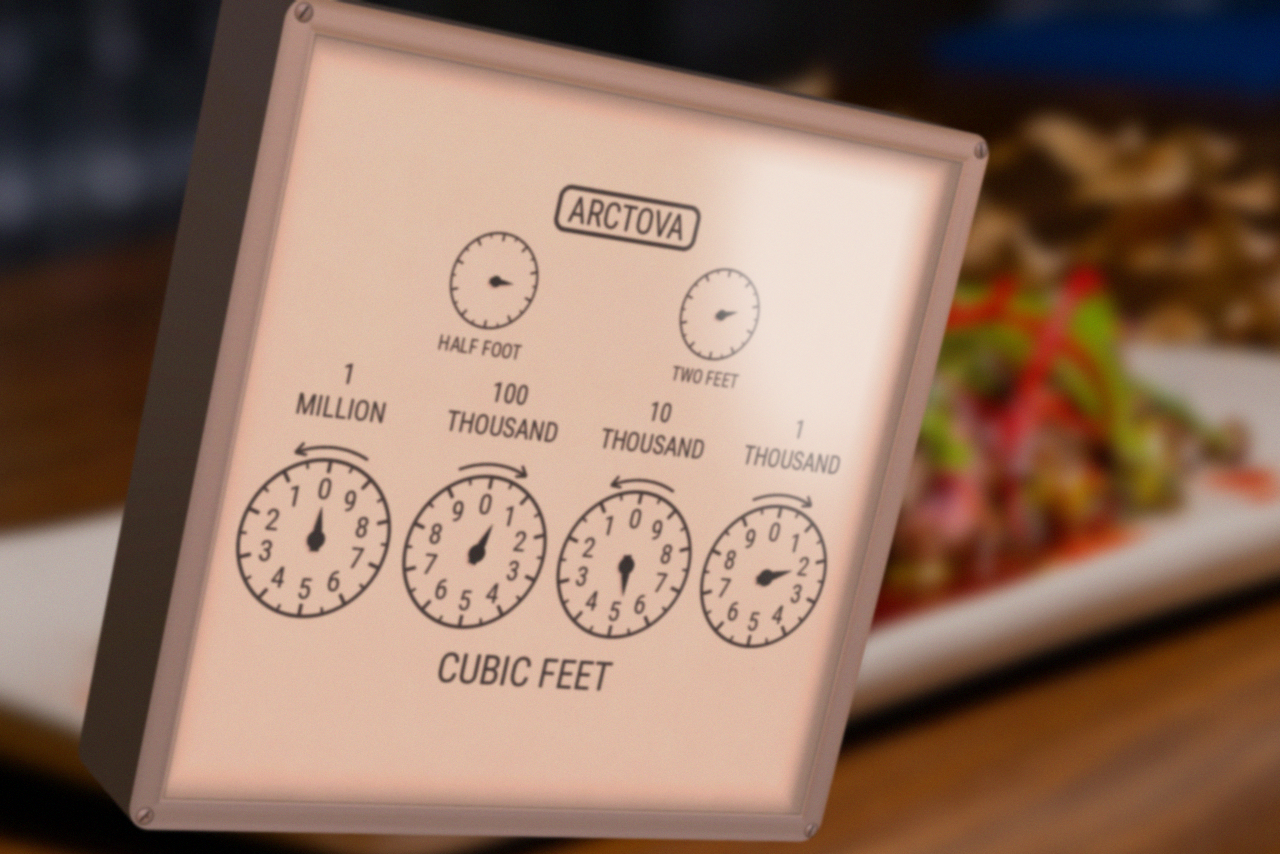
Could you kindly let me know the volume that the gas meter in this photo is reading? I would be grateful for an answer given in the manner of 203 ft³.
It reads 5200 ft³
